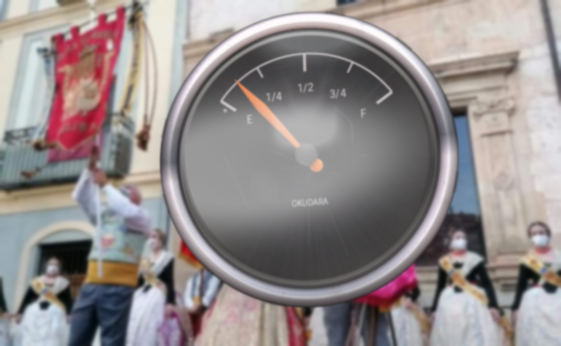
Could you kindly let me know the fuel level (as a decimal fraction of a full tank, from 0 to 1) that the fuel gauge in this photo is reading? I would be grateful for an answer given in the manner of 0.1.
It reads 0.125
